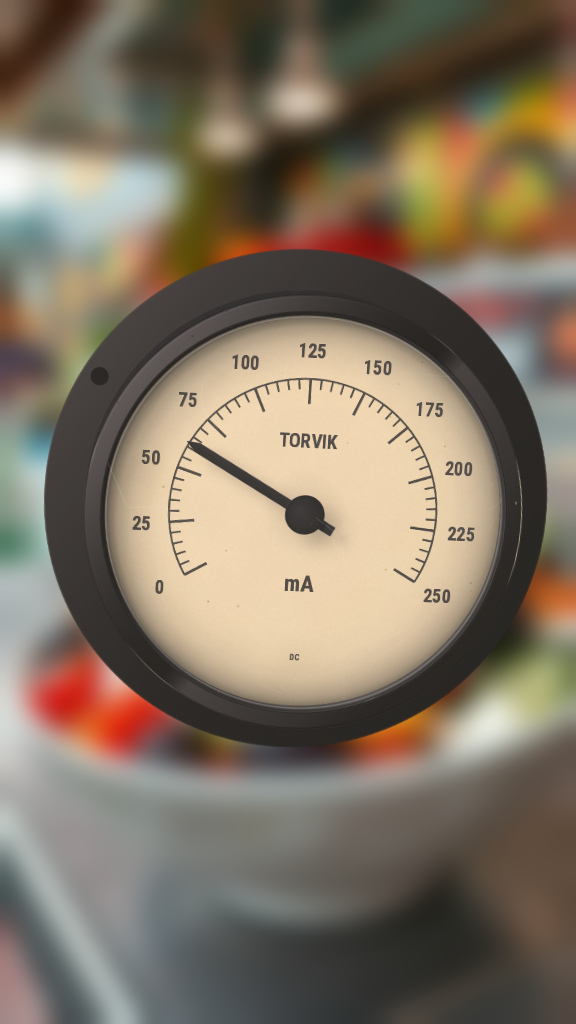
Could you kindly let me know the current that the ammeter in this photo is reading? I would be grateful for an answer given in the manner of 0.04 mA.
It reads 62.5 mA
